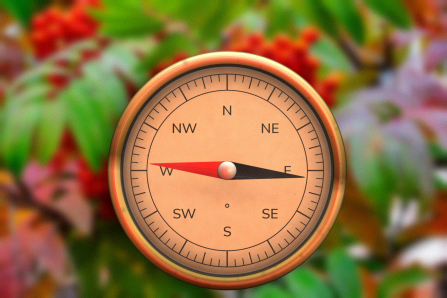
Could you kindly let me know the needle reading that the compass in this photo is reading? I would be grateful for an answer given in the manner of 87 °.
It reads 275 °
